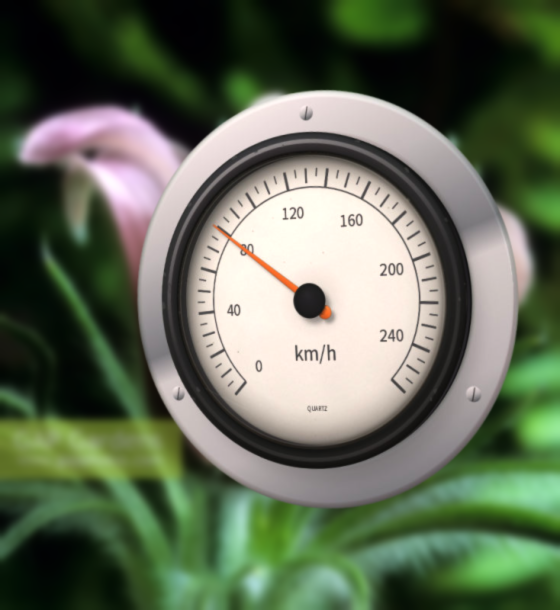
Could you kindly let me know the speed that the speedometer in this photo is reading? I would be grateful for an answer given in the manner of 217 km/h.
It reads 80 km/h
